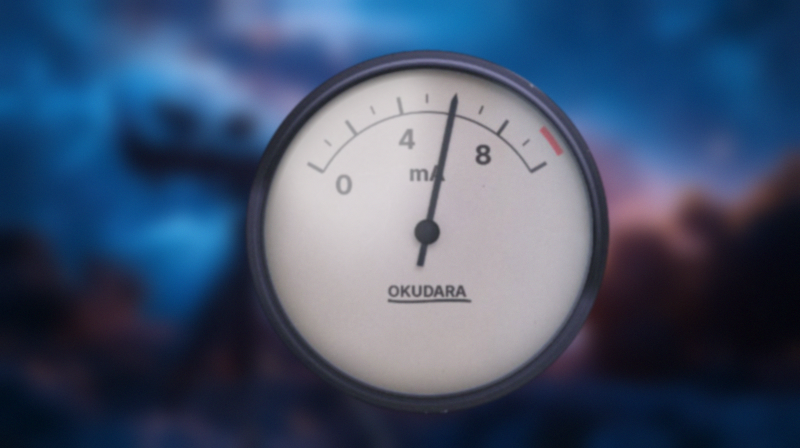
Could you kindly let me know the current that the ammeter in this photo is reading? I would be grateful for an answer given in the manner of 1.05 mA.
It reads 6 mA
